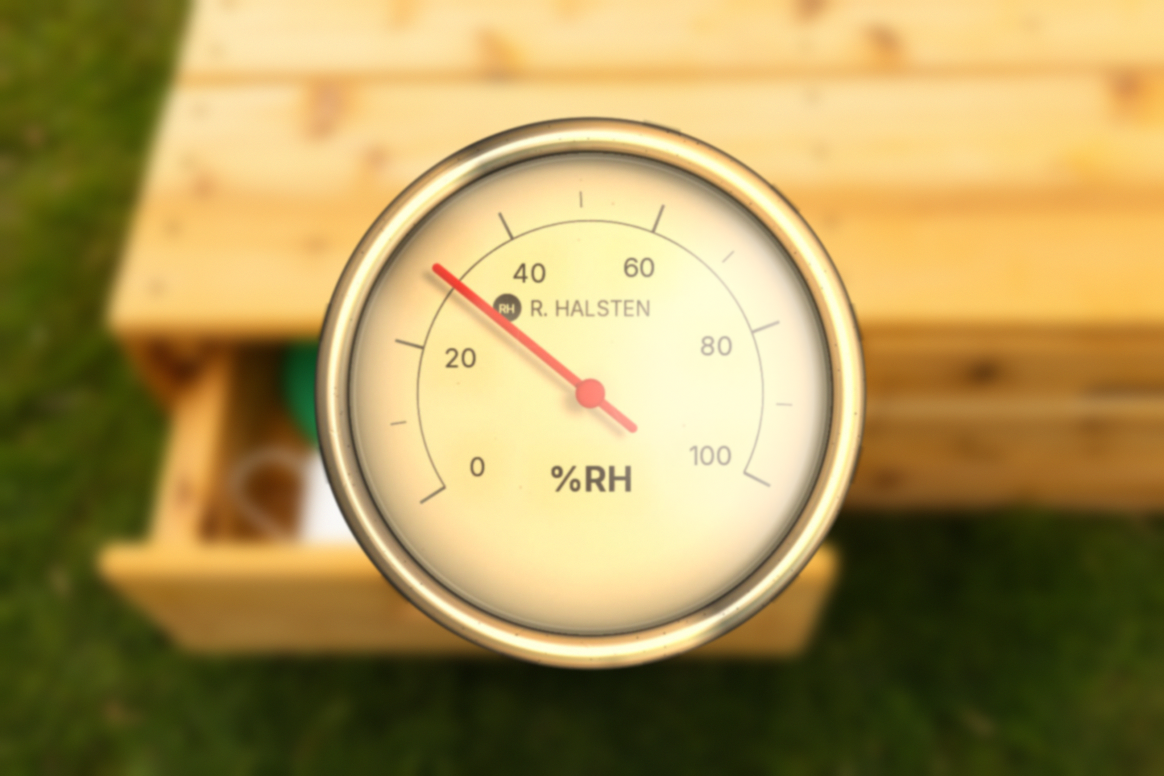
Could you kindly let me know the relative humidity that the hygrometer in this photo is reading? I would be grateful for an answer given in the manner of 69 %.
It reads 30 %
